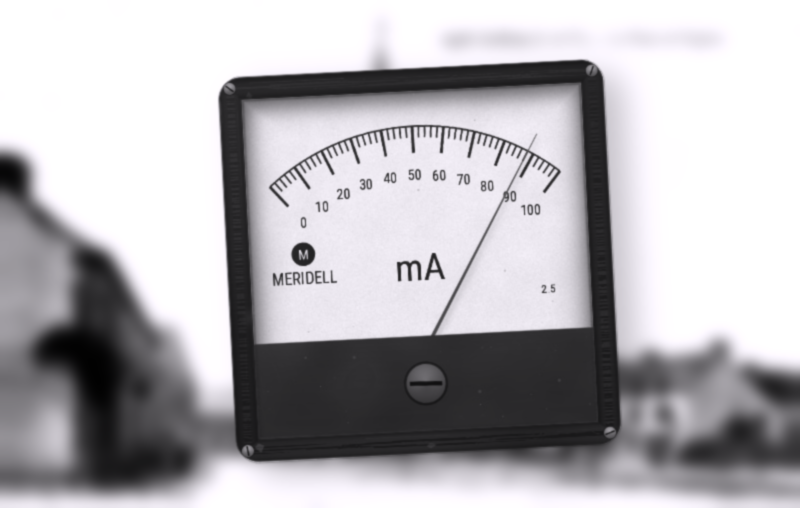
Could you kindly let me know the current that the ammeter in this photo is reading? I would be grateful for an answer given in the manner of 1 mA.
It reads 88 mA
